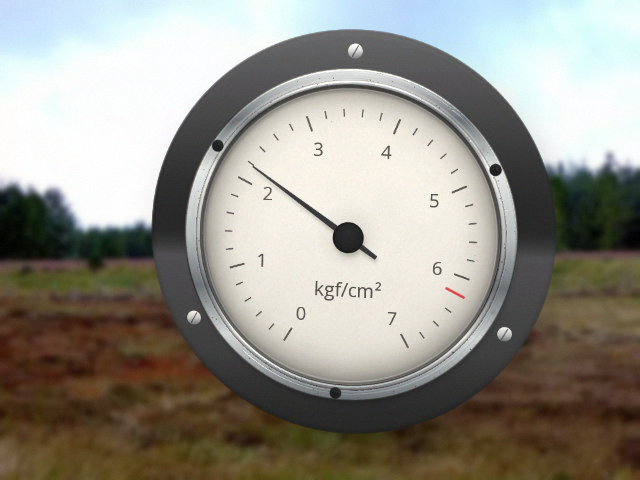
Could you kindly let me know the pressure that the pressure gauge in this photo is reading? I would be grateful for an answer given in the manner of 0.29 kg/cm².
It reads 2.2 kg/cm²
